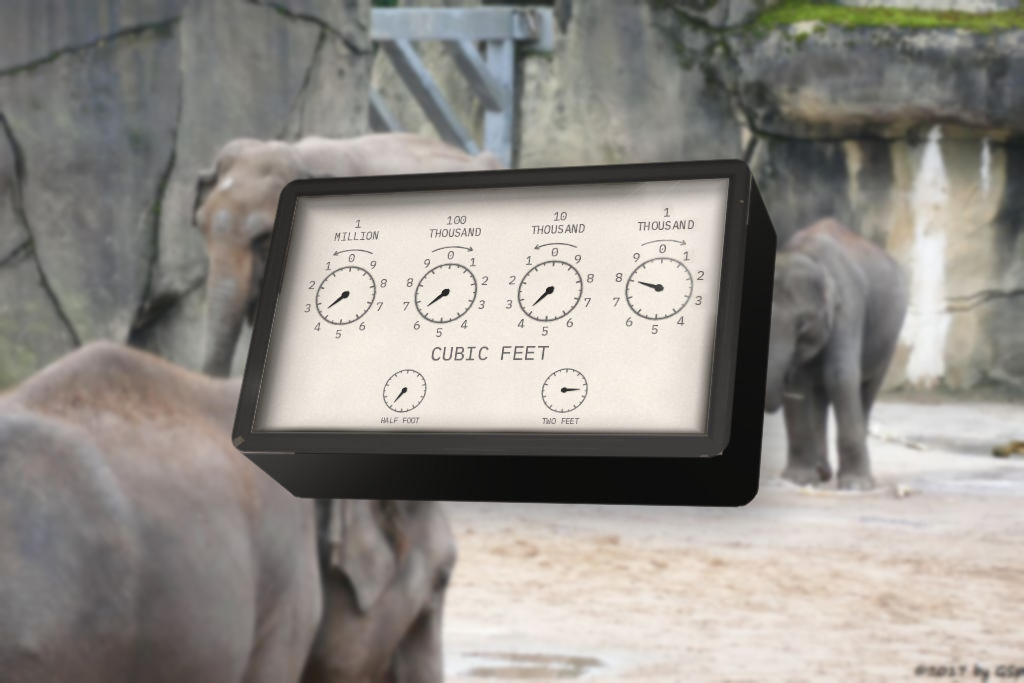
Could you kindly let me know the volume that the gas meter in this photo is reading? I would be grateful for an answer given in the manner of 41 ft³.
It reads 363800 ft³
